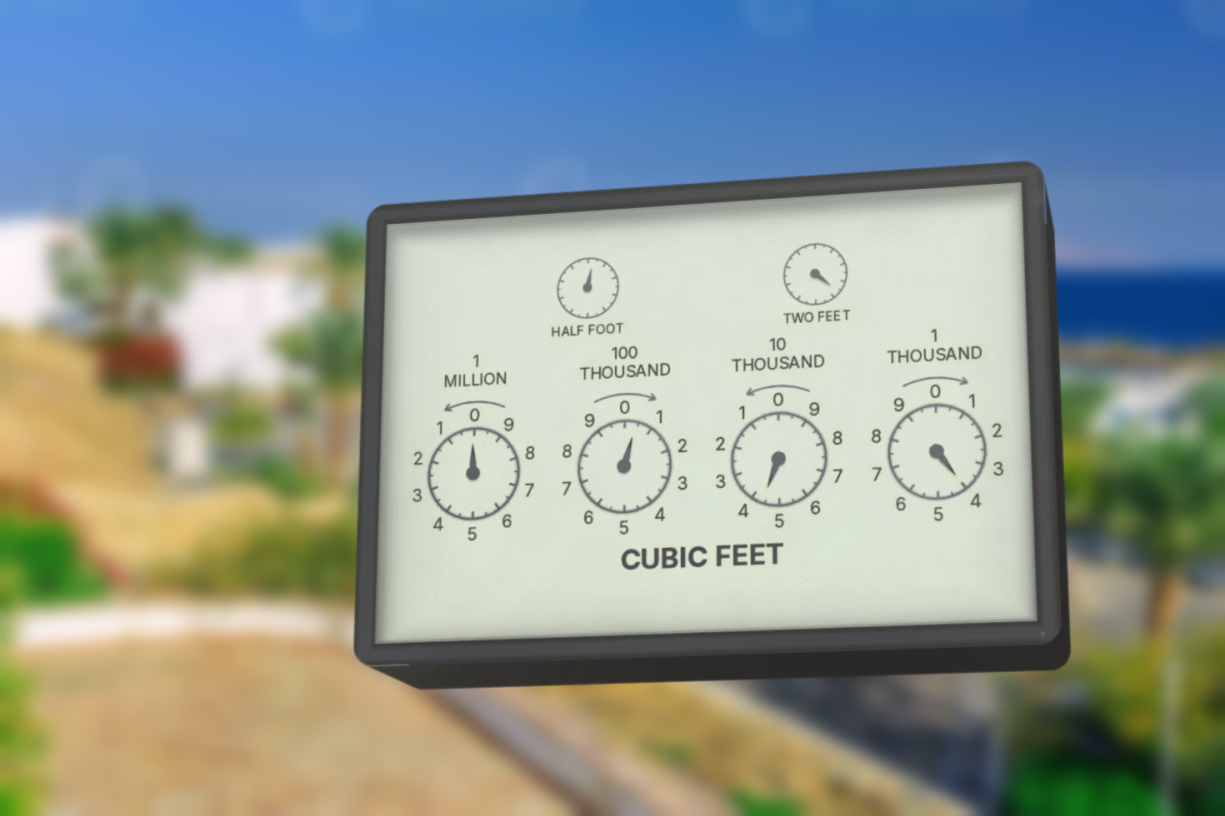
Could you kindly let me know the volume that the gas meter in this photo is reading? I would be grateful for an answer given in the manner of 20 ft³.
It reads 4400 ft³
